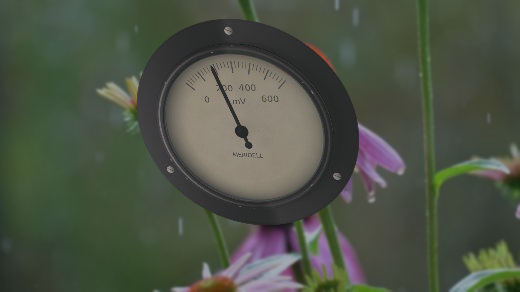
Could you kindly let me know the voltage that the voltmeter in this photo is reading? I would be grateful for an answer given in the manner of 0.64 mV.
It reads 200 mV
